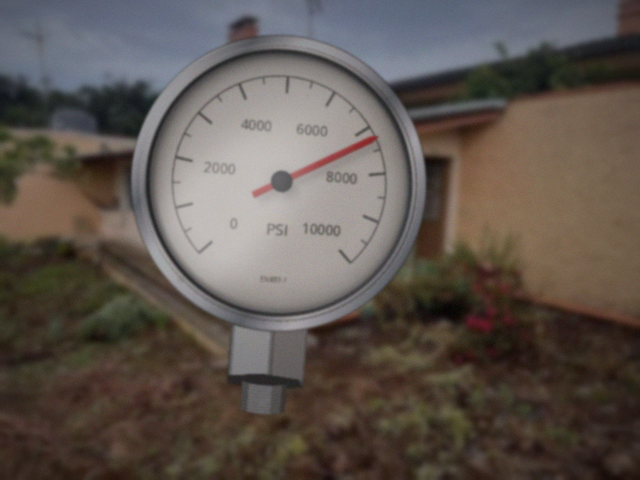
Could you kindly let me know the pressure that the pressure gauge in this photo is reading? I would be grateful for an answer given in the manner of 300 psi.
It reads 7250 psi
